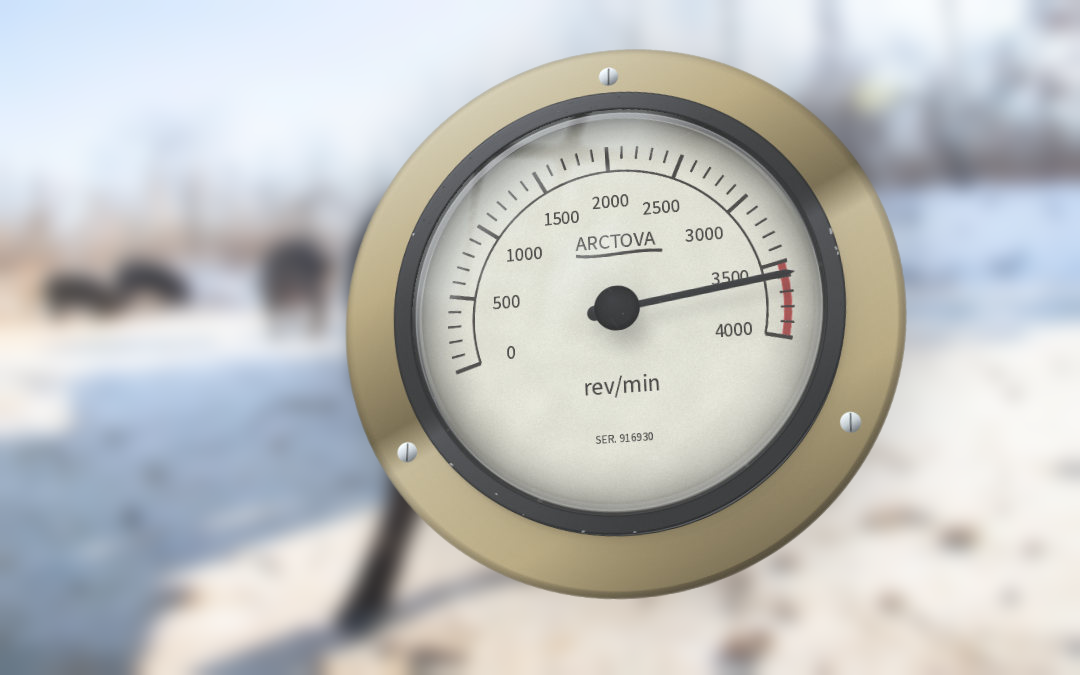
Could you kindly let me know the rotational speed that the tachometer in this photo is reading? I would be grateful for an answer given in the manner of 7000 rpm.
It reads 3600 rpm
